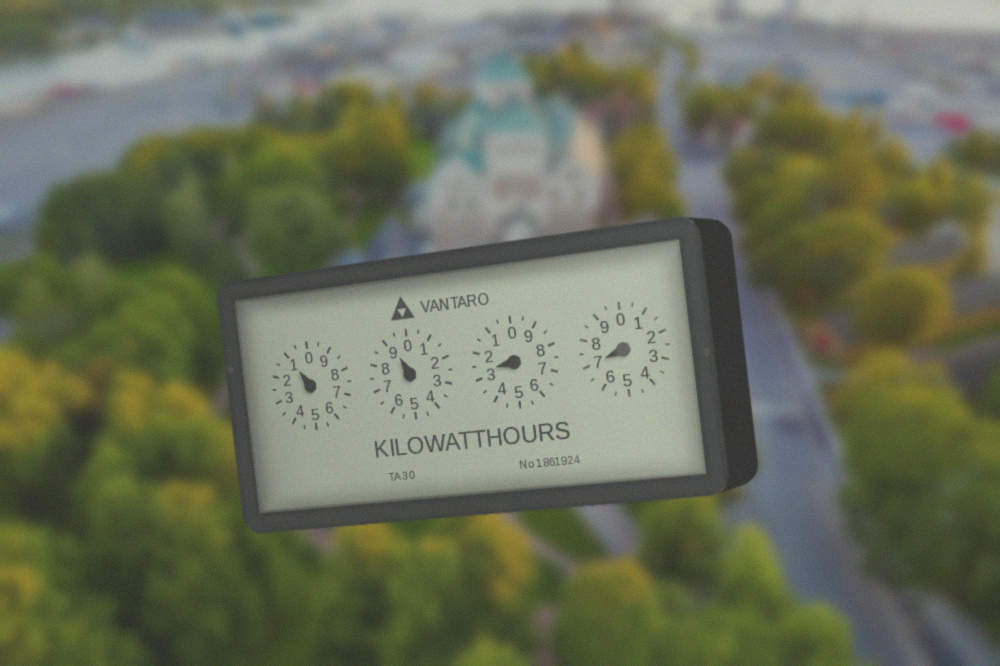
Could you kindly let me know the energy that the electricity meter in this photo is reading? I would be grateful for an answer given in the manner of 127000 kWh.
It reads 927 kWh
